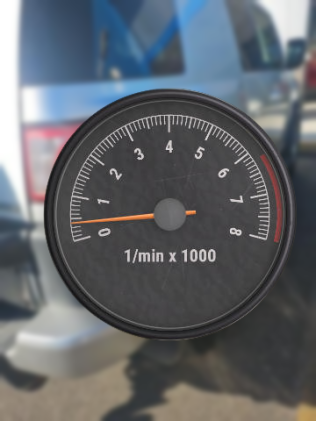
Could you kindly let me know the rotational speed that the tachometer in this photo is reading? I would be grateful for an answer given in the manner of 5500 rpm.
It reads 400 rpm
